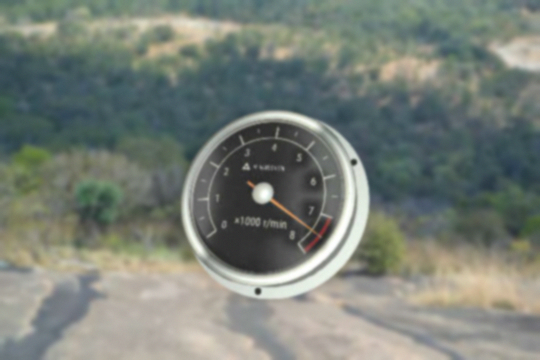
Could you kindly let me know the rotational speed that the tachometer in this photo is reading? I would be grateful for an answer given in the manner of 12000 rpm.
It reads 7500 rpm
